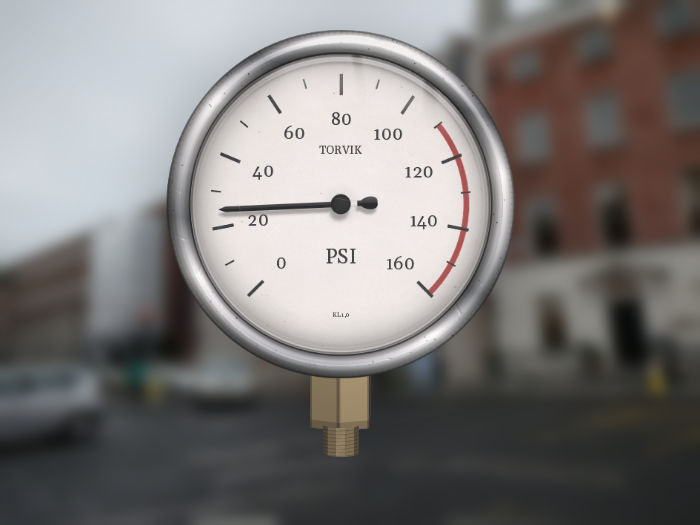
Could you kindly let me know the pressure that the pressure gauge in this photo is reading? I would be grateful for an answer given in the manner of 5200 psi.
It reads 25 psi
